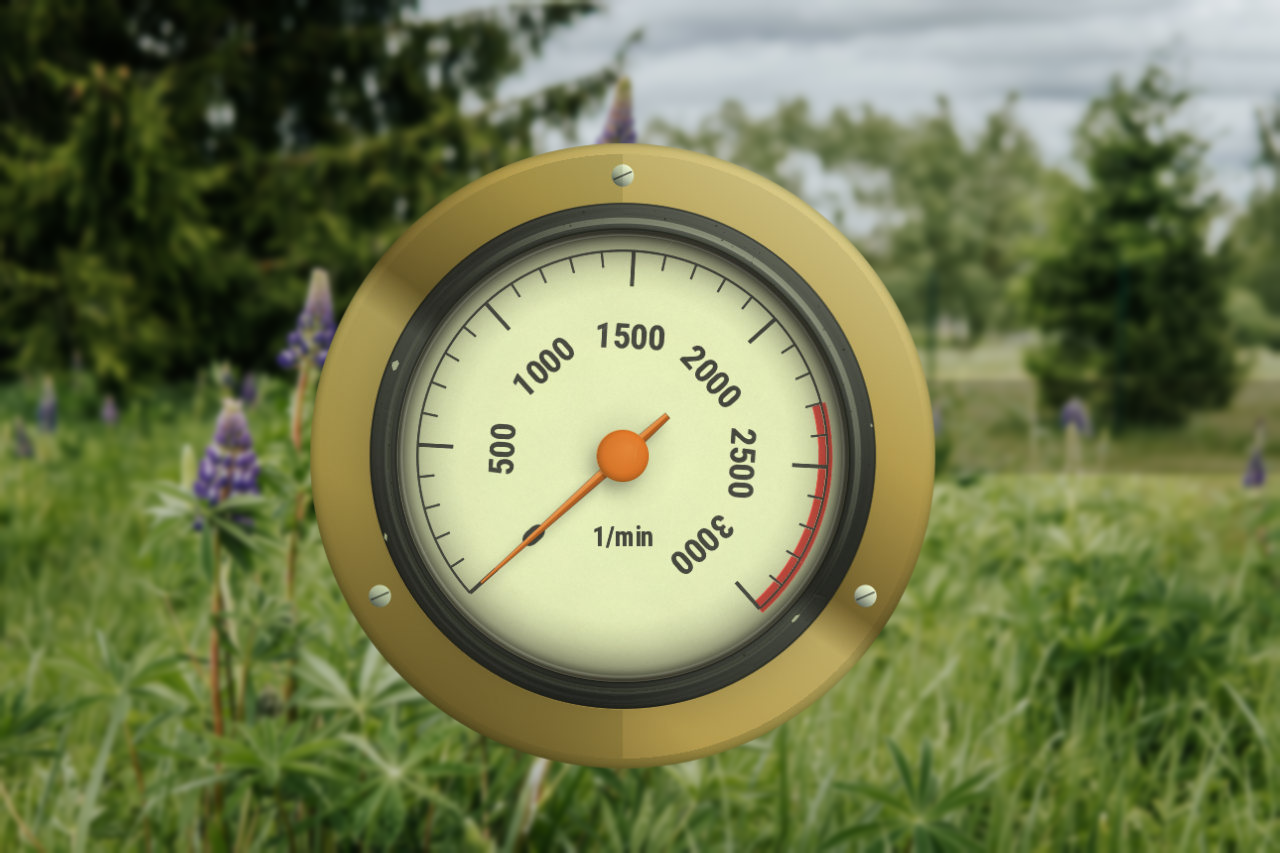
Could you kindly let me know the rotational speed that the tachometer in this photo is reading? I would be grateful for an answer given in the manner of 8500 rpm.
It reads 0 rpm
